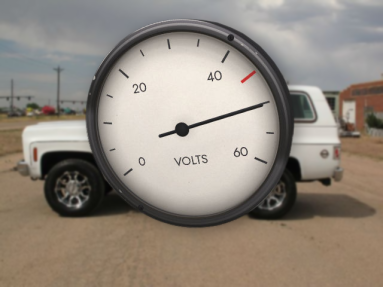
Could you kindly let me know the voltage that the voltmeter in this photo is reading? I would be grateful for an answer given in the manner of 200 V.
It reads 50 V
